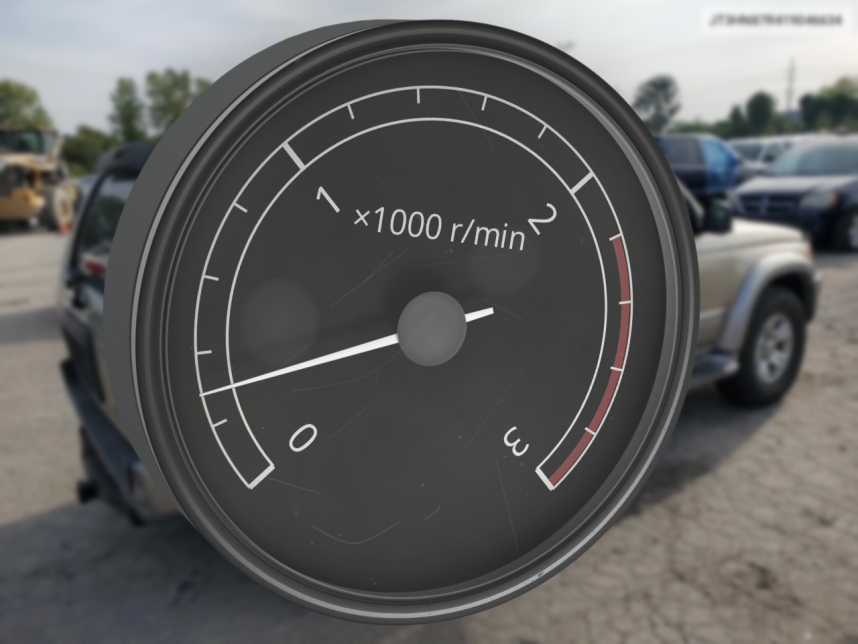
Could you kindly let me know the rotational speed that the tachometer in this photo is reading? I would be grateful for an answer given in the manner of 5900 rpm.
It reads 300 rpm
